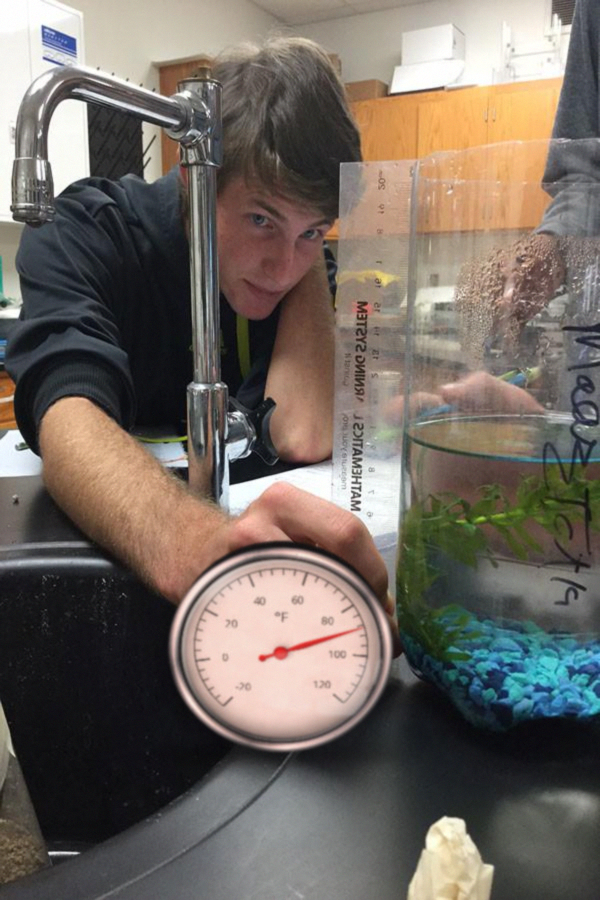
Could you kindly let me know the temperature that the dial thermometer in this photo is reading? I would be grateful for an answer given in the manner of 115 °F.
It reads 88 °F
